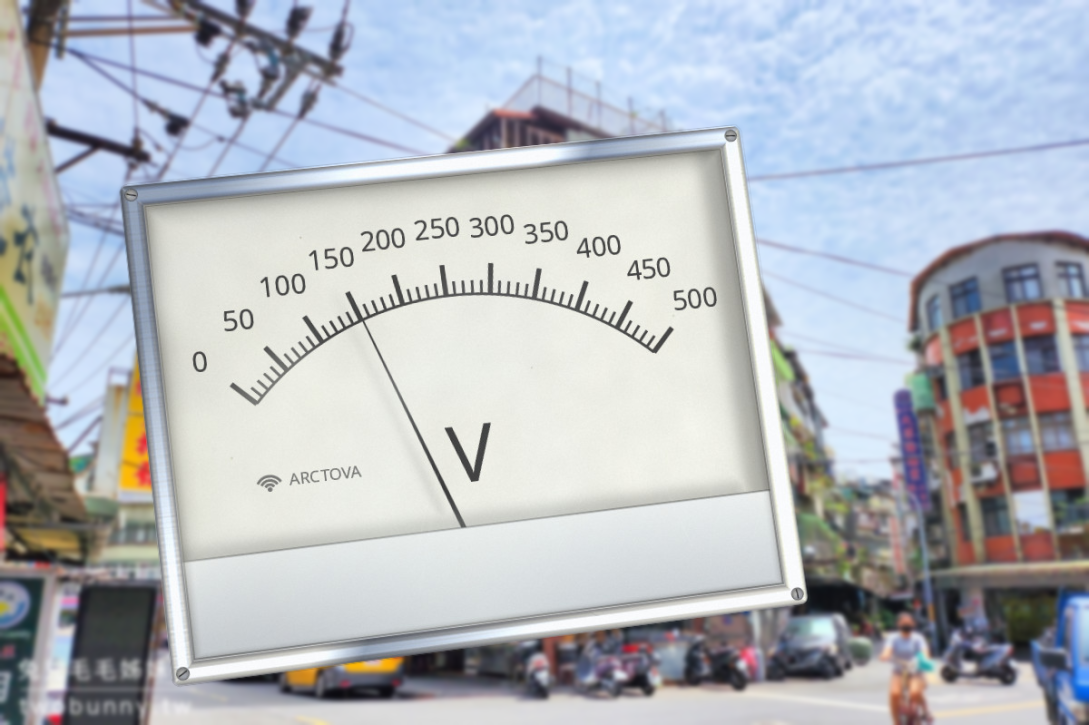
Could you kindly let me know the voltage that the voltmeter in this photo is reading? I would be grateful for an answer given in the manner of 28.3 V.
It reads 150 V
